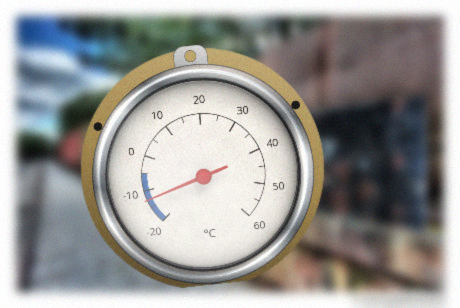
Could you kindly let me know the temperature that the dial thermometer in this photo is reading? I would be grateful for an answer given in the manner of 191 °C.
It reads -12.5 °C
